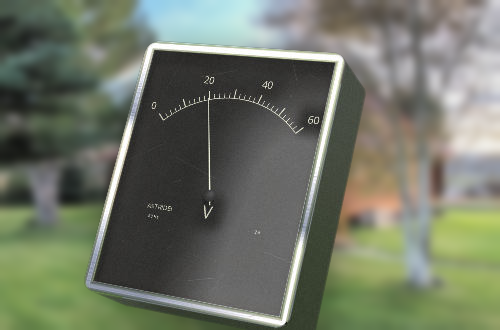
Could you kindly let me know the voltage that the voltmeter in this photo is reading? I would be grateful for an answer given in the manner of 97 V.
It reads 20 V
